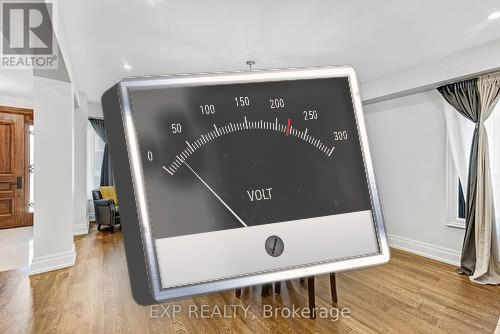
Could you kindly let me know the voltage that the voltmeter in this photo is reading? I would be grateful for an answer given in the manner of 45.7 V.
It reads 25 V
